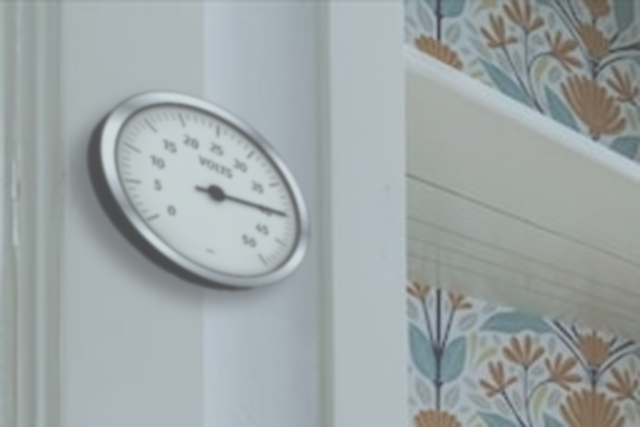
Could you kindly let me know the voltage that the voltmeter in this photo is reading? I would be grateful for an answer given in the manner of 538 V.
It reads 40 V
